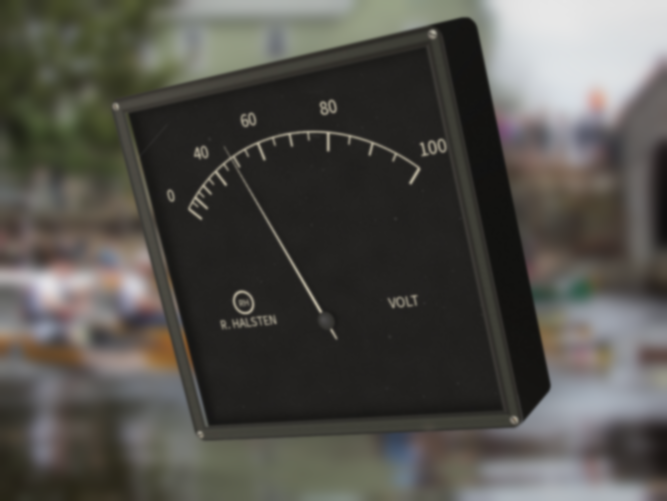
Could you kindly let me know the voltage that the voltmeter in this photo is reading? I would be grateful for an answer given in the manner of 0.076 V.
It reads 50 V
